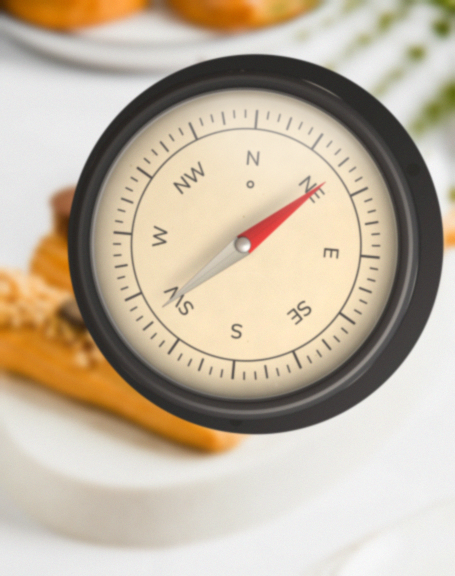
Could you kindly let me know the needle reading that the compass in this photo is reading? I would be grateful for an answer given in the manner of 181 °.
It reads 47.5 °
